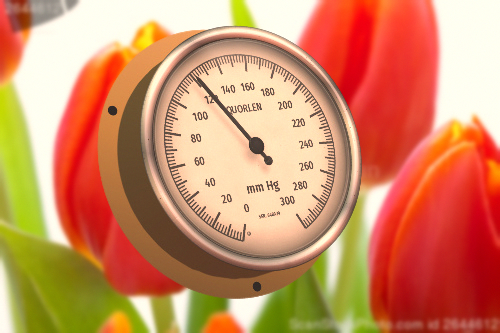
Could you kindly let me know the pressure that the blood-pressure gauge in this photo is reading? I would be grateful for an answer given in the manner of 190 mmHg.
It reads 120 mmHg
